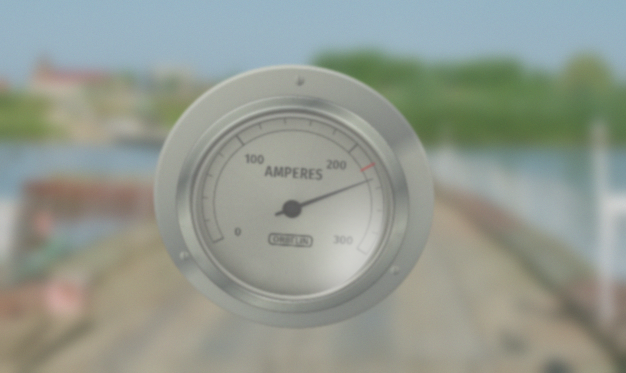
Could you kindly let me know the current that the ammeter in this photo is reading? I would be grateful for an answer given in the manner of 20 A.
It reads 230 A
